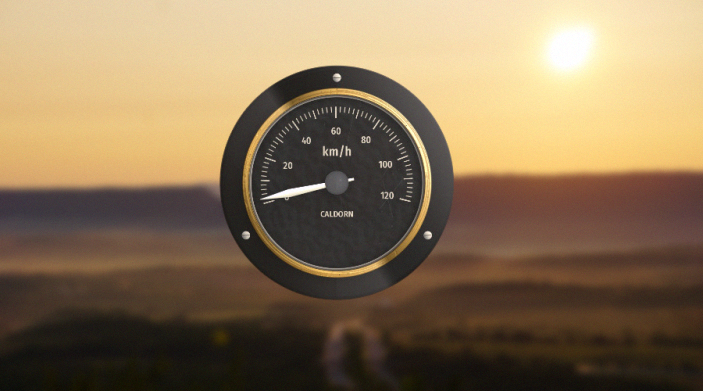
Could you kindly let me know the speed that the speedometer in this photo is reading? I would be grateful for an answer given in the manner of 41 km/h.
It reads 2 km/h
